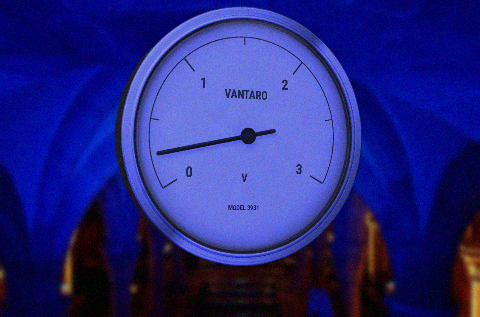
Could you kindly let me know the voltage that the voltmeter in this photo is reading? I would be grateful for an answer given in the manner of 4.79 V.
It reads 0.25 V
